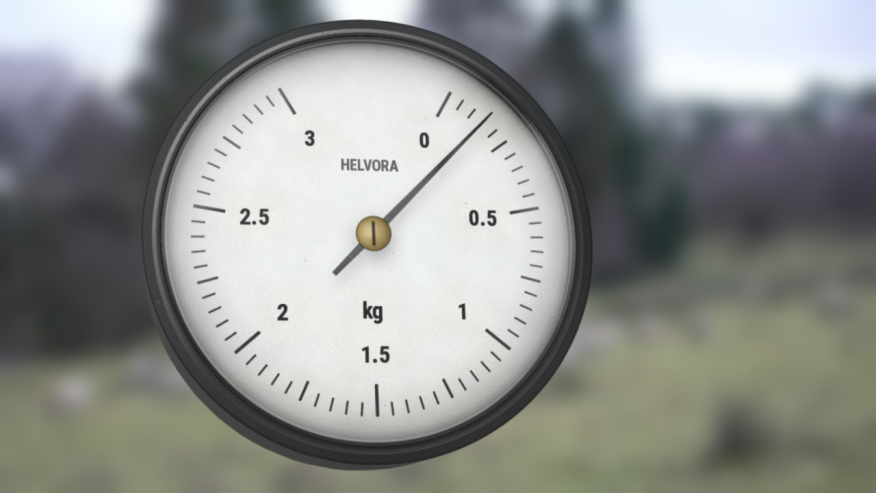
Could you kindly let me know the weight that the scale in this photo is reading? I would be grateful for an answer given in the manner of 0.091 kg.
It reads 0.15 kg
